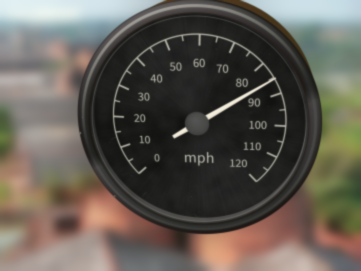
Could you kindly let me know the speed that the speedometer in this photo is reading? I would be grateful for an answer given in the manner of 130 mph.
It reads 85 mph
